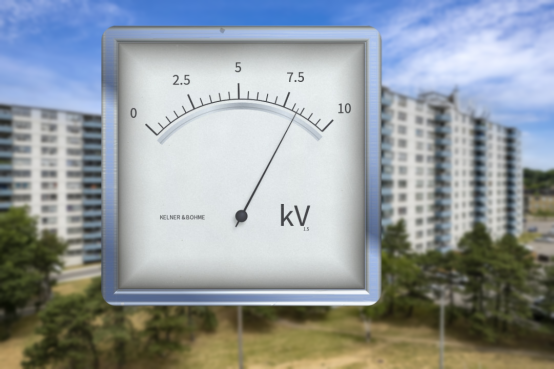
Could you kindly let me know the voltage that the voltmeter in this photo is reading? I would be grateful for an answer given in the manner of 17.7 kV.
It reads 8.25 kV
